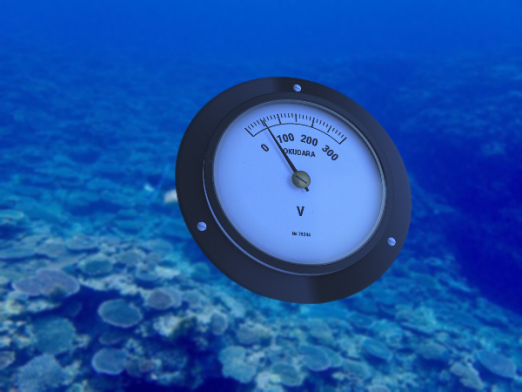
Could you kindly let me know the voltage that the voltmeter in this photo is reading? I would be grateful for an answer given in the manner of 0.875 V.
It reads 50 V
